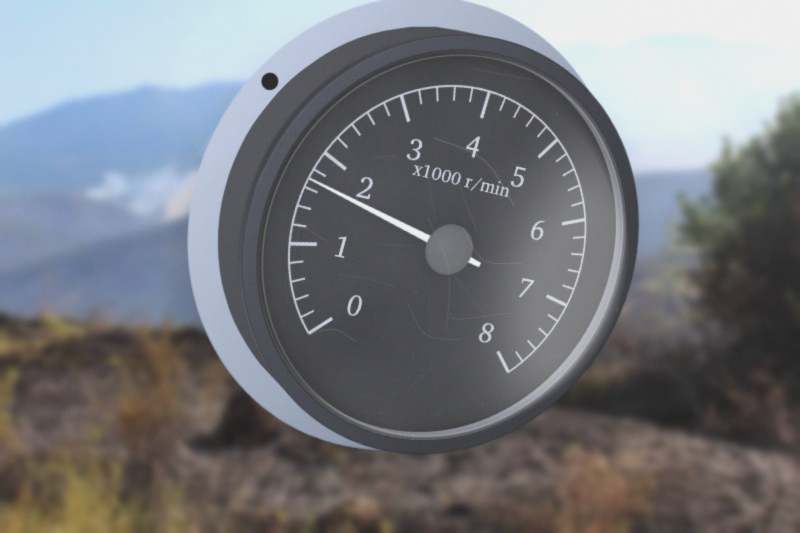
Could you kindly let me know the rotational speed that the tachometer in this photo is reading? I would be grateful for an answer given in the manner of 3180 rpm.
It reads 1700 rpm
